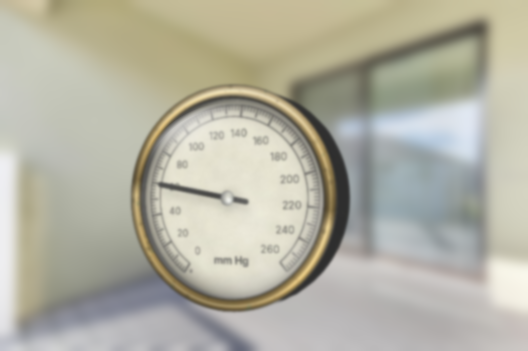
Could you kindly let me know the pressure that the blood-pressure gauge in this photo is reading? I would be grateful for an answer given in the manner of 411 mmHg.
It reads 60 mmHg
